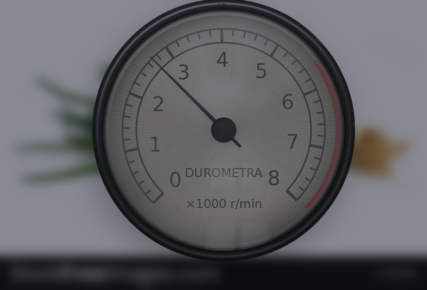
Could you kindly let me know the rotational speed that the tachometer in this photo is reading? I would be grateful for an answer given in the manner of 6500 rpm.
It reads 2700 rpm
